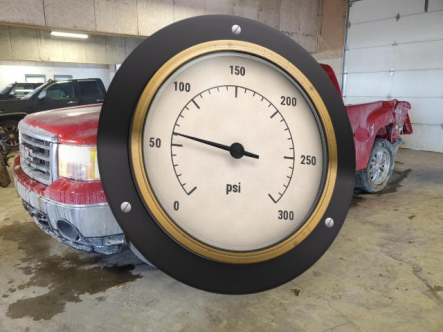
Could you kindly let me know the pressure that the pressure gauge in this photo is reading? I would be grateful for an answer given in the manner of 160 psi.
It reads 60 psi
